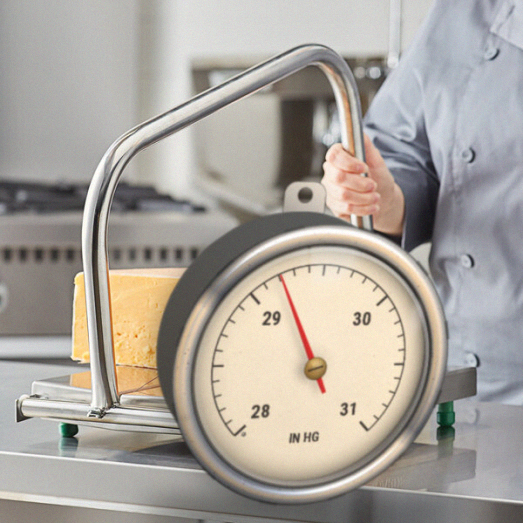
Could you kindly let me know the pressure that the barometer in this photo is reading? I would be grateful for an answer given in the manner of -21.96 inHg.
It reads 29.2 inHg
